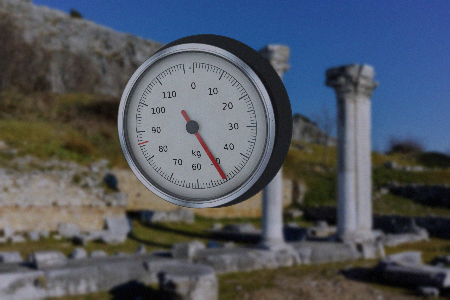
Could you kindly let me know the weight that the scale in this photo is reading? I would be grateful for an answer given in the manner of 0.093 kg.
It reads 50 kg
